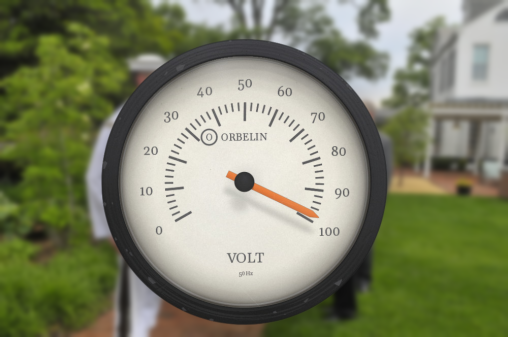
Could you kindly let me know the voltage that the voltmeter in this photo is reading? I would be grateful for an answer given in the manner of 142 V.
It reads 98 V
